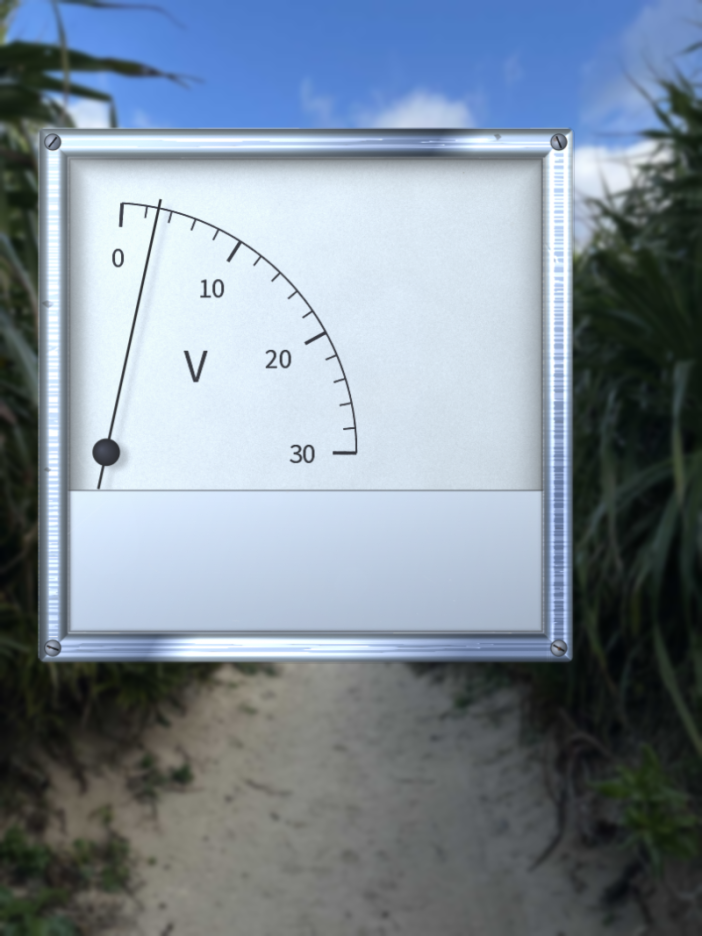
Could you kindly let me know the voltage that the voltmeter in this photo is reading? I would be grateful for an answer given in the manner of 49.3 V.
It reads 3 V
